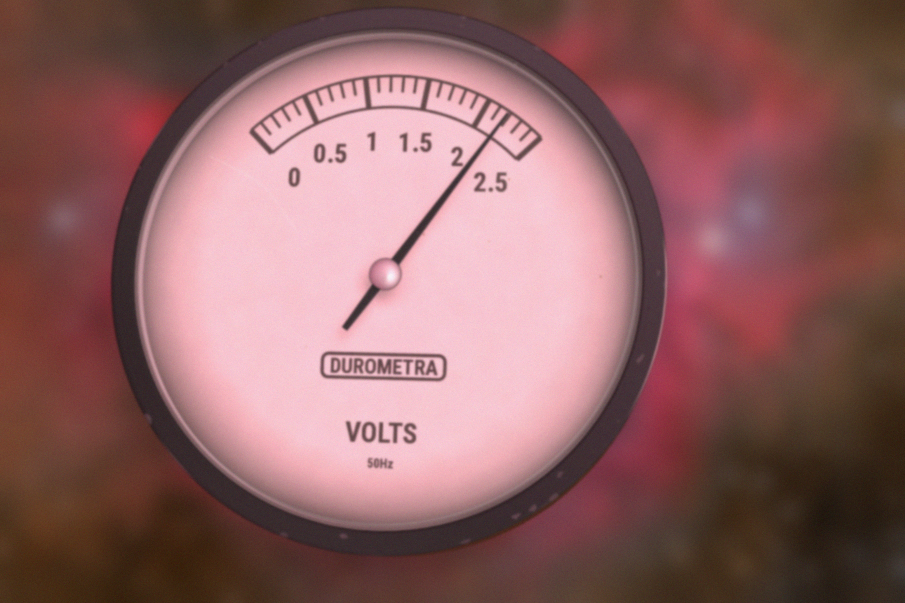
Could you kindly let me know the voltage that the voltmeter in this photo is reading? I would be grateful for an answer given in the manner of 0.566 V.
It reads 2.2 V
